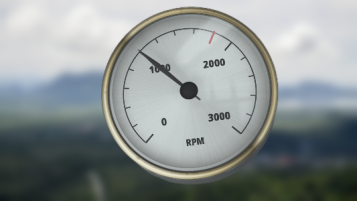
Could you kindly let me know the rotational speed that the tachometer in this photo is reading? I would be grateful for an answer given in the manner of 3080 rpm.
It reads 1000 rpm
